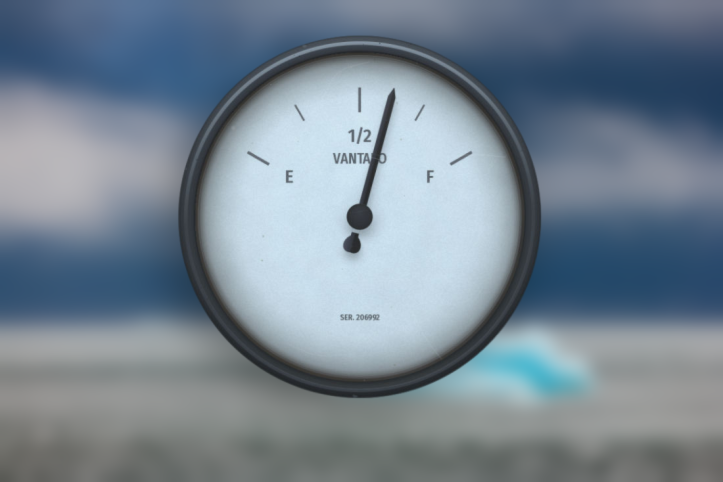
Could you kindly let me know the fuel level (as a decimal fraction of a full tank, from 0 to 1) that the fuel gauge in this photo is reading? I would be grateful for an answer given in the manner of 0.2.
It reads 0.625
